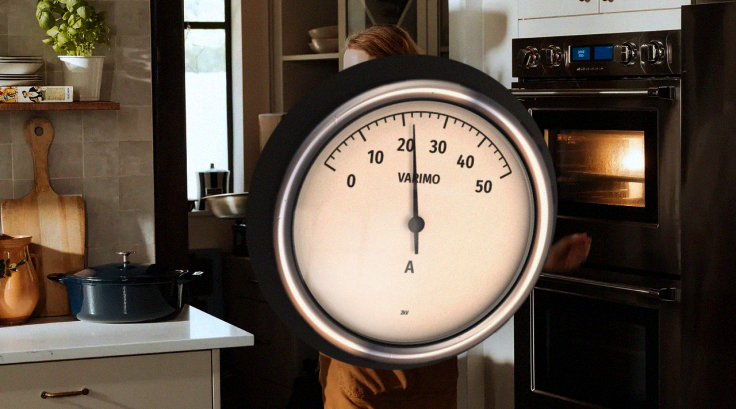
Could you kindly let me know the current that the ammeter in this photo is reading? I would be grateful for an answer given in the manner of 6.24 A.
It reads 22 A
